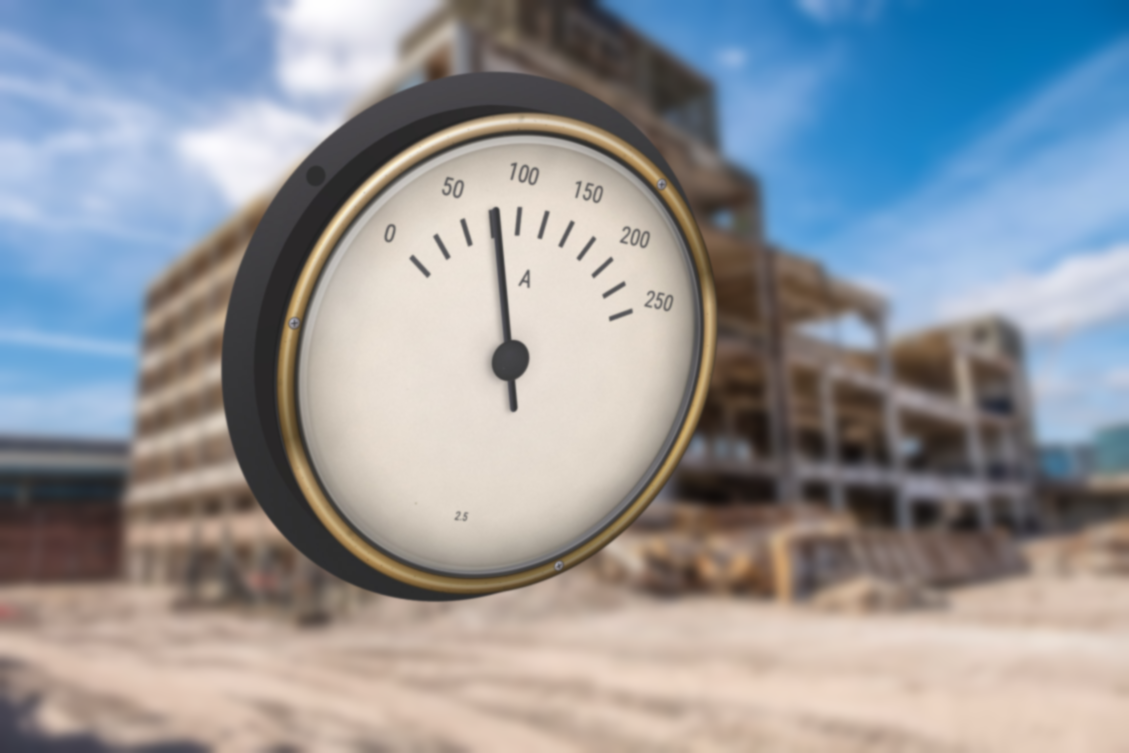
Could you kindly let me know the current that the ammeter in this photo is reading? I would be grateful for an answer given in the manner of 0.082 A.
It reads 75 A
